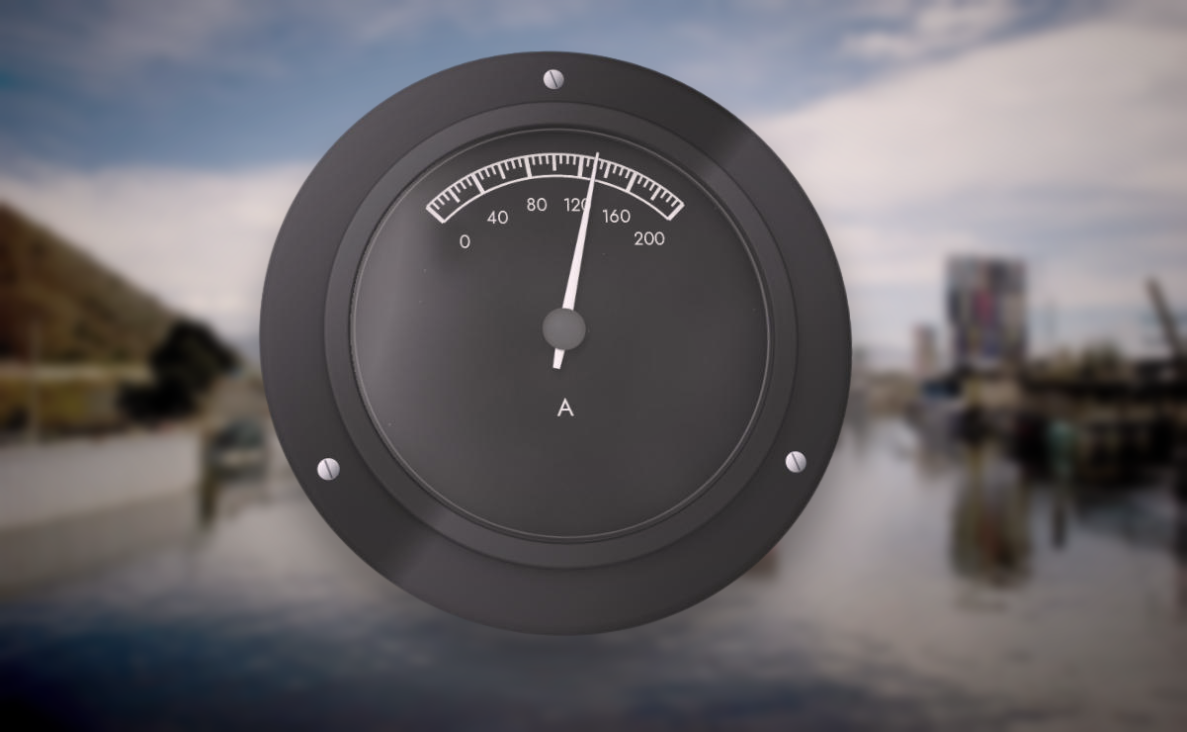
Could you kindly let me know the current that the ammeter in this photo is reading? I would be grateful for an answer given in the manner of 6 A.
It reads 130 A
